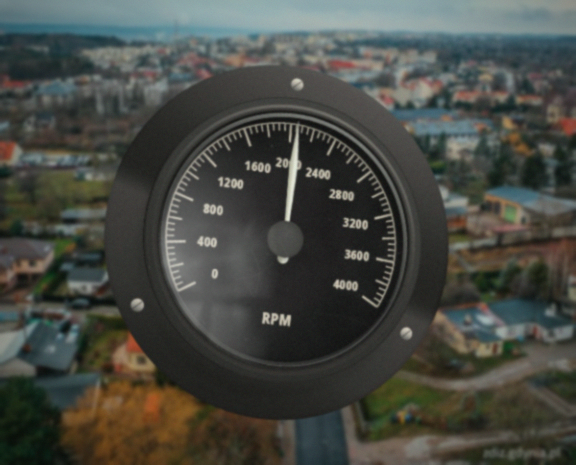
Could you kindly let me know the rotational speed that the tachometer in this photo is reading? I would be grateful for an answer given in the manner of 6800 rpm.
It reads 2050 rpm
